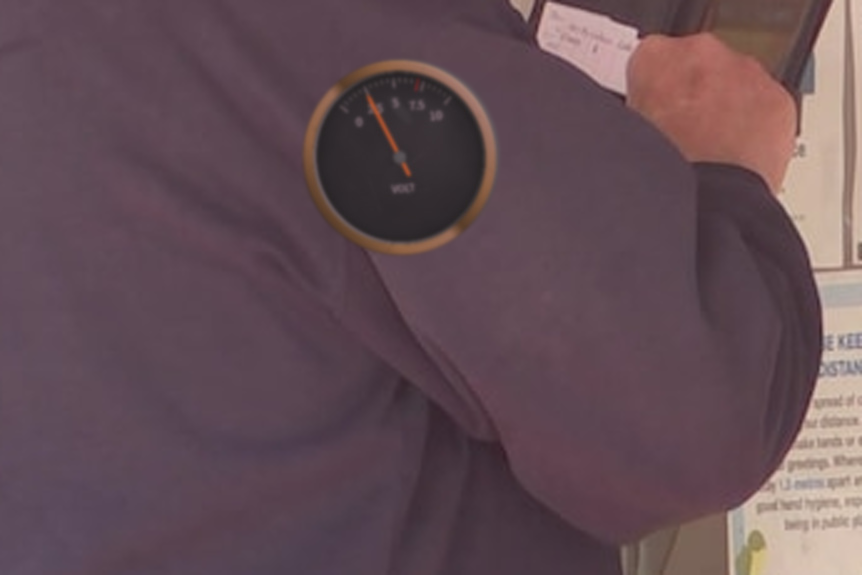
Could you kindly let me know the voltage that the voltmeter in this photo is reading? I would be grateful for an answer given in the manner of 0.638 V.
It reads 2.5 V
